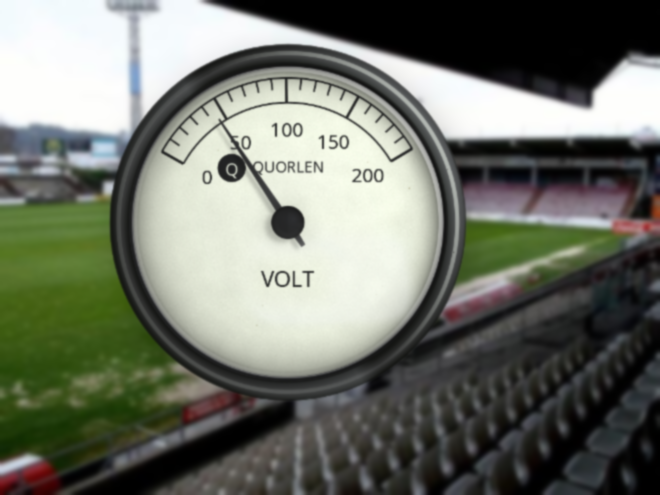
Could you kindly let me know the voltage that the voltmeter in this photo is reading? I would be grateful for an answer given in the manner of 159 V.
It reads 45 V
